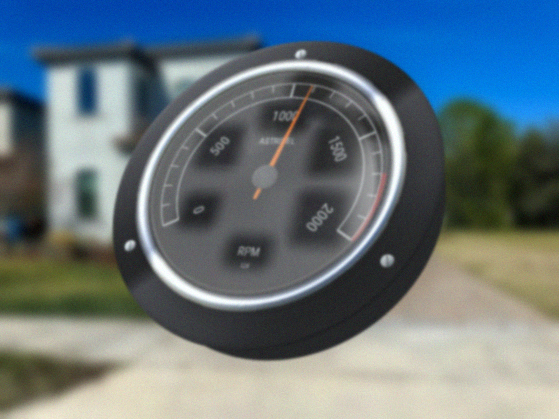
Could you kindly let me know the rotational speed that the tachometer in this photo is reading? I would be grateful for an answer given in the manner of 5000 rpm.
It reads 1100 rpm
